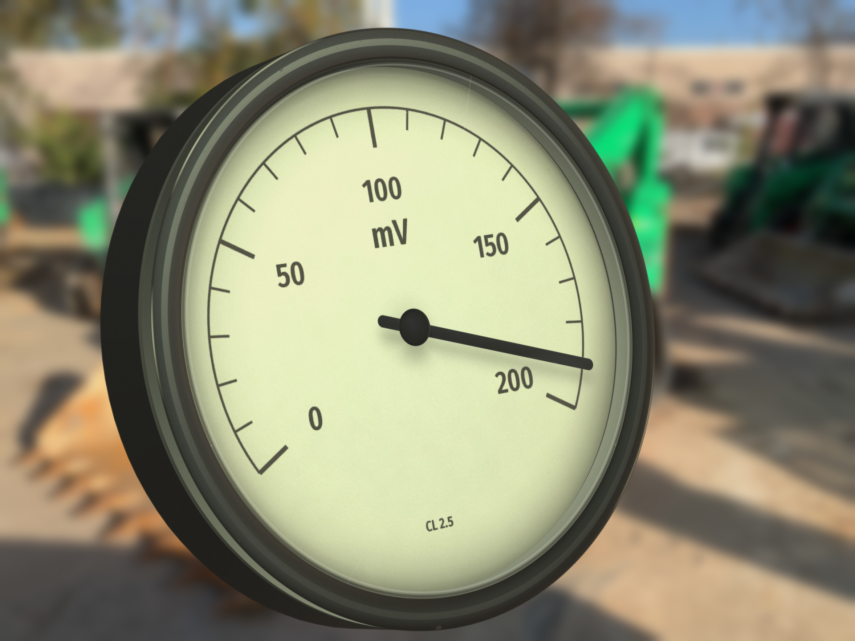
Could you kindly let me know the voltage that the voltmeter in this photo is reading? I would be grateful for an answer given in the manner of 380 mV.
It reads 190 mV
